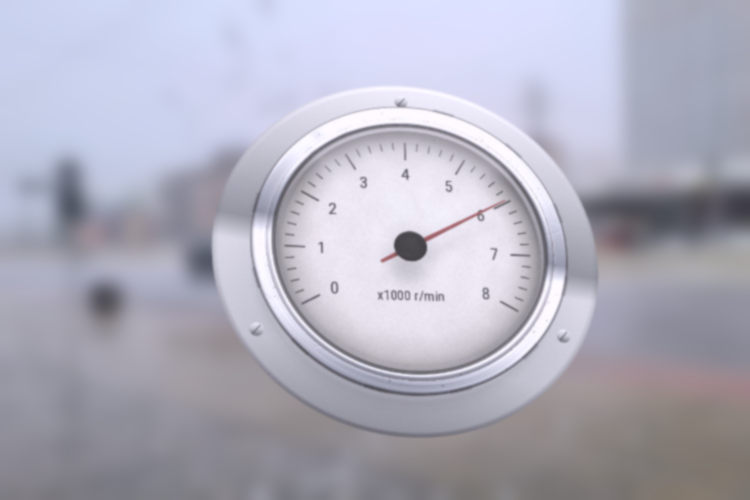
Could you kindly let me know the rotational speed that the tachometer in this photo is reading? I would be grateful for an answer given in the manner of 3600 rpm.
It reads 6000 rpm
